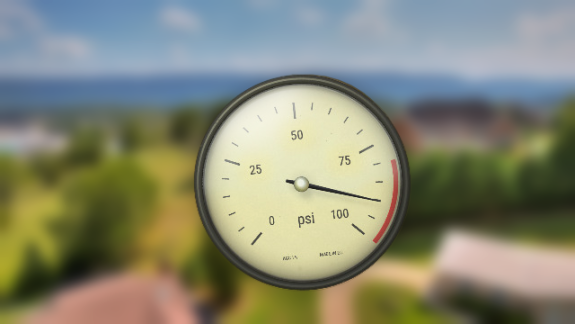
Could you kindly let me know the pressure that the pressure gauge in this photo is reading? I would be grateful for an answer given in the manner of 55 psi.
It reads 90 psi
